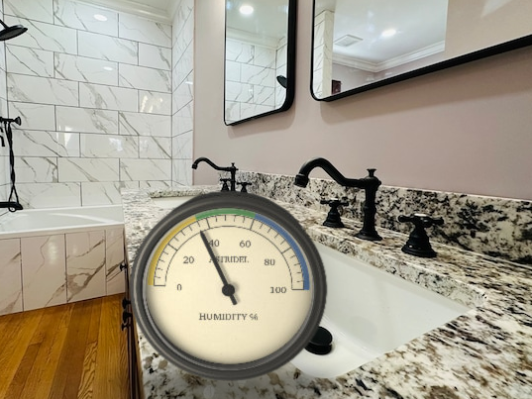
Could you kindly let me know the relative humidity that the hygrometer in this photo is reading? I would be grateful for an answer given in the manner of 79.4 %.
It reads 36 %
